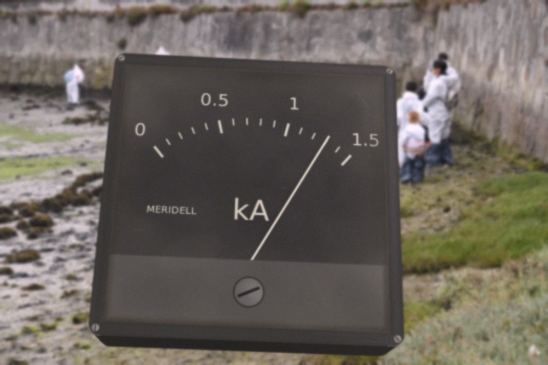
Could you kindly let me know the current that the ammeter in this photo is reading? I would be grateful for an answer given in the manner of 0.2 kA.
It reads 1.3 kA
